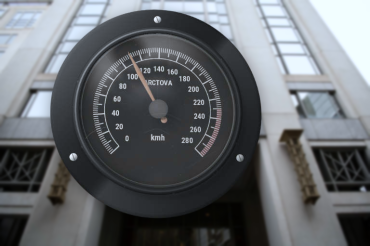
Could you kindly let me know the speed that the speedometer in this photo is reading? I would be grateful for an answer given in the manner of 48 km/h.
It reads 110 km/h
